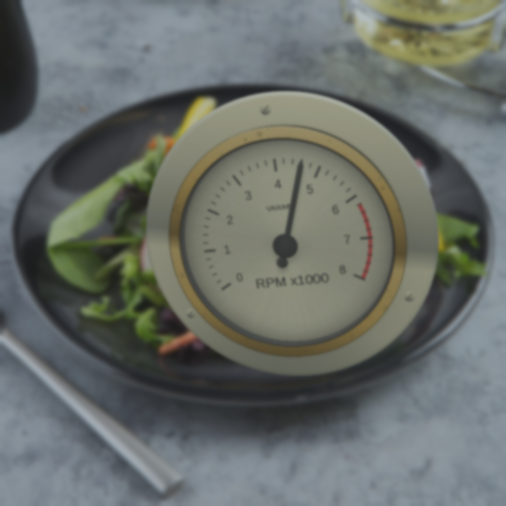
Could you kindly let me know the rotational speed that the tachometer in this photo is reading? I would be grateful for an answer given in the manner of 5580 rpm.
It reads 4600 rpm
